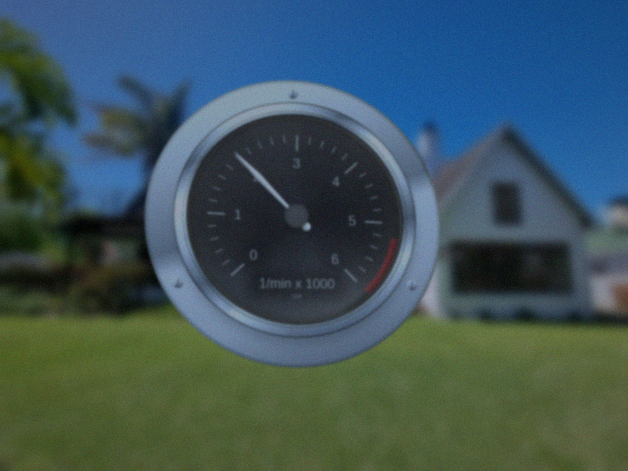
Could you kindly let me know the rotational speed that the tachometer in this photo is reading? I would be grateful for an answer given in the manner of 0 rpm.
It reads 2000 rpm
